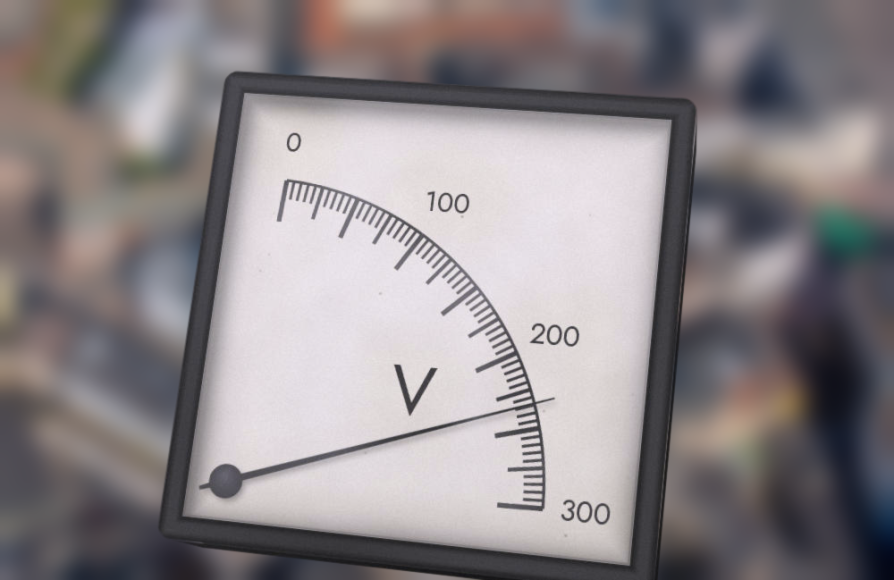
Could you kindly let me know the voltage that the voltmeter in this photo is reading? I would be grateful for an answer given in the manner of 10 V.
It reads 235 V
